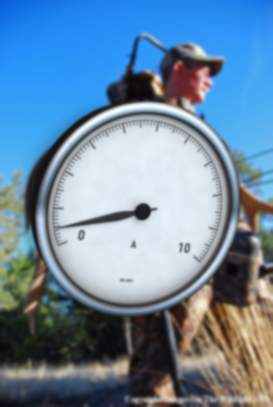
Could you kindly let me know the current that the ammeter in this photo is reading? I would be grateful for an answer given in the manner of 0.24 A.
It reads 0.5 A
